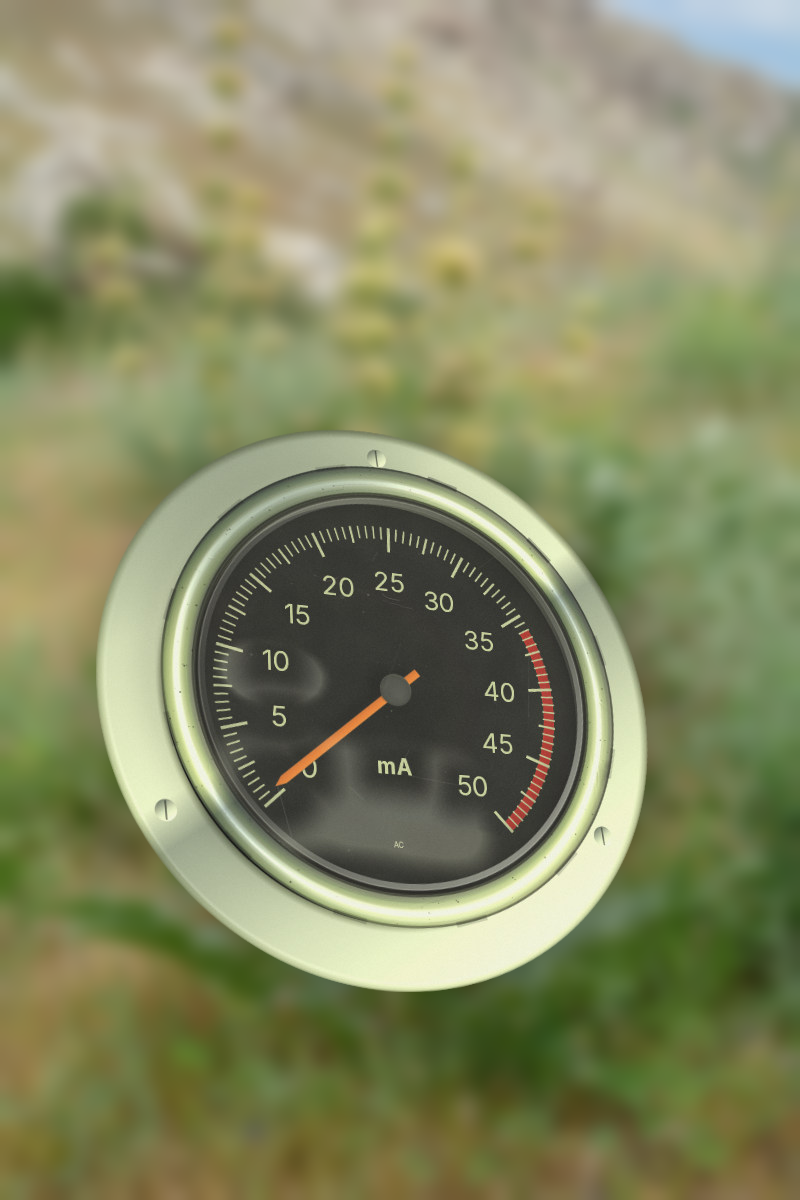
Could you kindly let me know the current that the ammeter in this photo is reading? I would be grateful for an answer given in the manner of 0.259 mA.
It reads 0.5 mA
